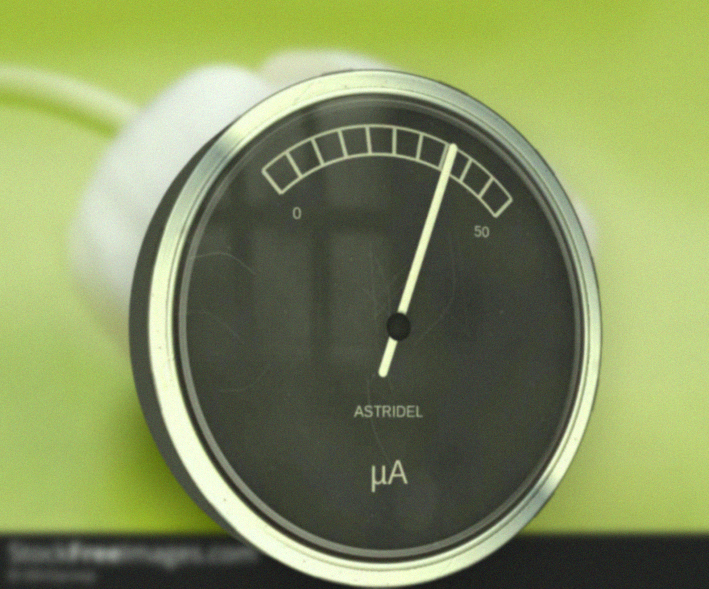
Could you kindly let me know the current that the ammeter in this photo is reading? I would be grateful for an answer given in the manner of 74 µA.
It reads 35 µA
